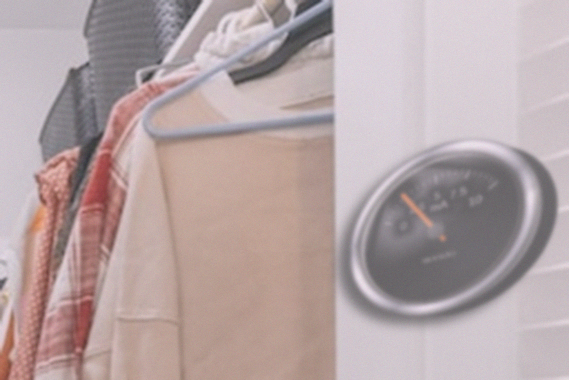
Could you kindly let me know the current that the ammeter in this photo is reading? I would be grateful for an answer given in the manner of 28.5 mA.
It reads 2.5 mA
